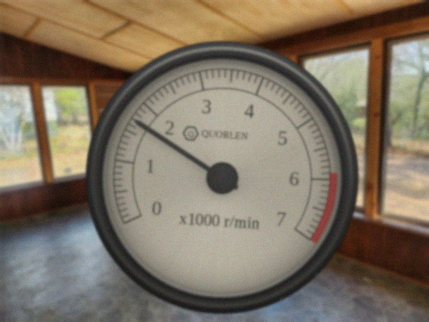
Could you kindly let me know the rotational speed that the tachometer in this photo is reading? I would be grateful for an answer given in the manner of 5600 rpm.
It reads 1700 rpm
